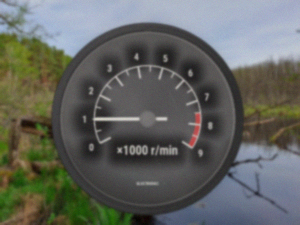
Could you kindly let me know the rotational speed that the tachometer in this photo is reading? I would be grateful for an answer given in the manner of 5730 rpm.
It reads 1000 rpm
